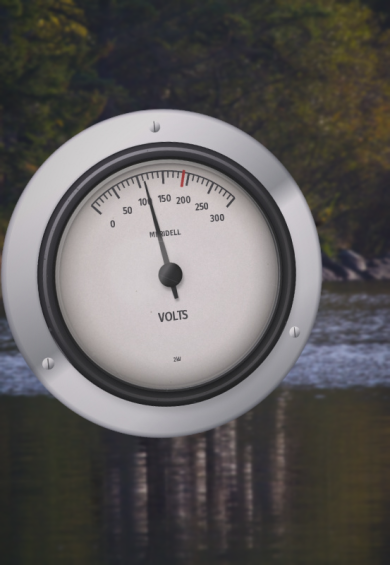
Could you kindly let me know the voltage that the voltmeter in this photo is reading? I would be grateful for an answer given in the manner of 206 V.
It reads 110 V
